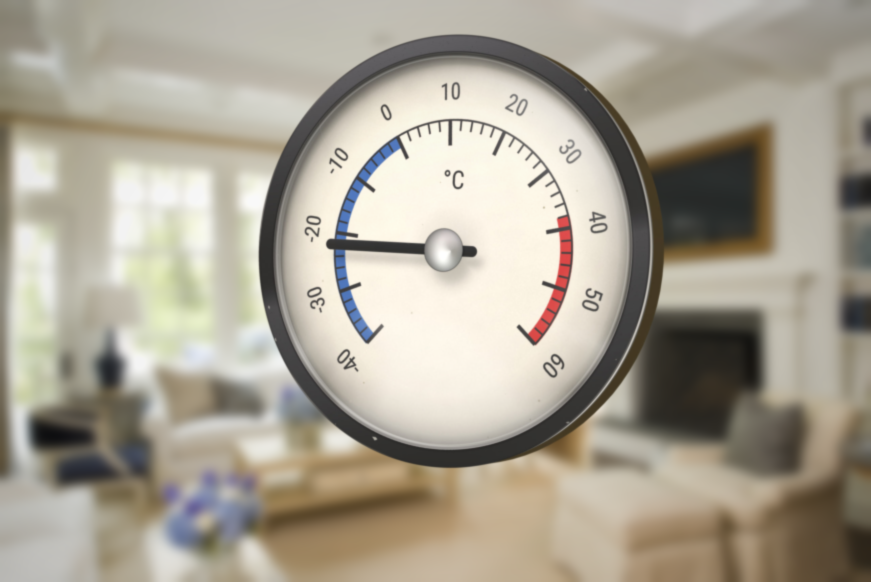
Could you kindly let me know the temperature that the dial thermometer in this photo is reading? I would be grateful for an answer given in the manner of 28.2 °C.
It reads -22 °C
